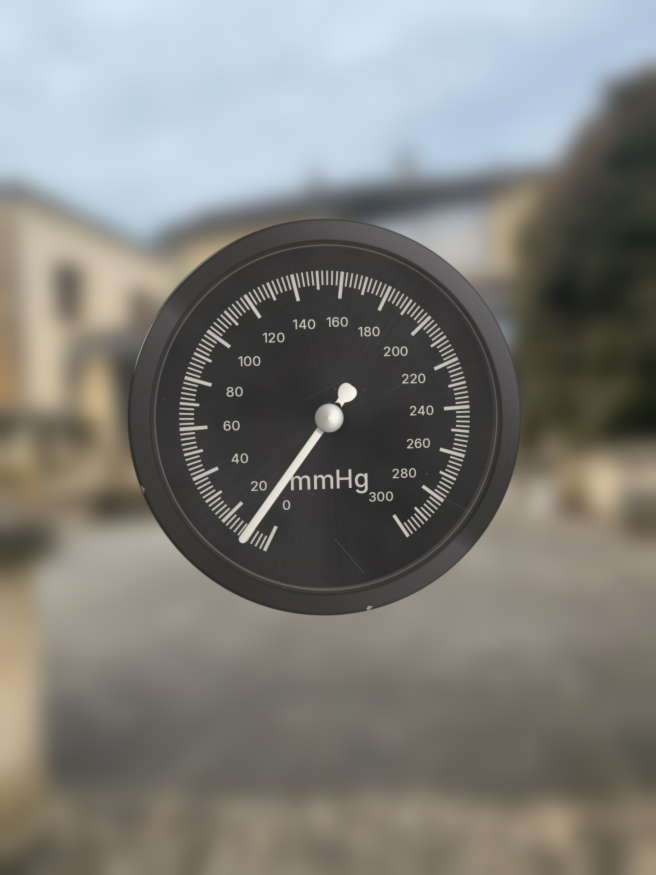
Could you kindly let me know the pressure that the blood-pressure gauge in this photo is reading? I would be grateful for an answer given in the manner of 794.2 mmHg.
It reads 10 mmHg
